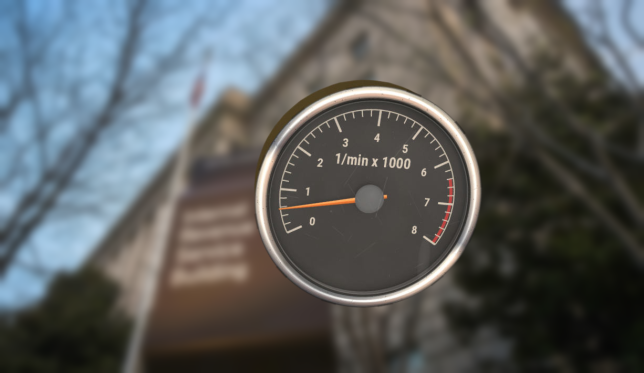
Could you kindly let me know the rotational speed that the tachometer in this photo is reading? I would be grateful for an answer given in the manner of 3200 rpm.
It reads 600 rpm
